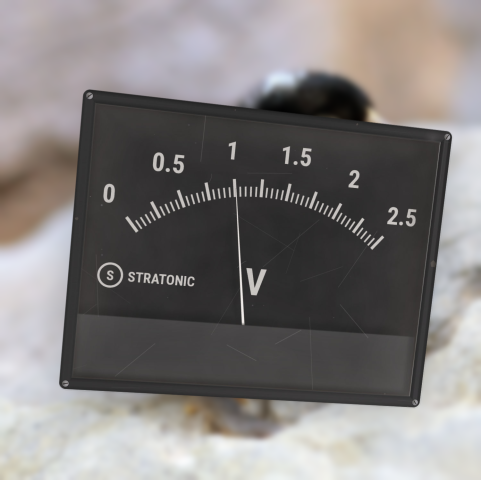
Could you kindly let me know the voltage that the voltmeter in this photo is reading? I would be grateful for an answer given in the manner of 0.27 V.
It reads 1 V
